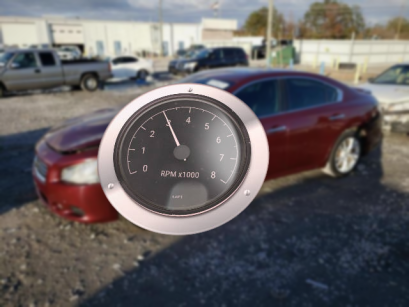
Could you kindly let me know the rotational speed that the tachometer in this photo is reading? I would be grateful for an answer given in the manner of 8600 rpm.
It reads 3000 rpm
